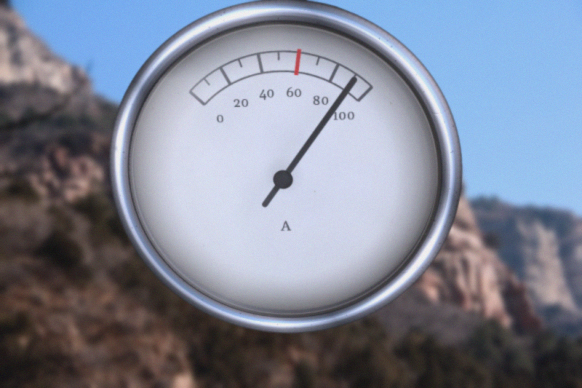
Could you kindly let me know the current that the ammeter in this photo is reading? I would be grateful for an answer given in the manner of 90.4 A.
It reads 90 A
